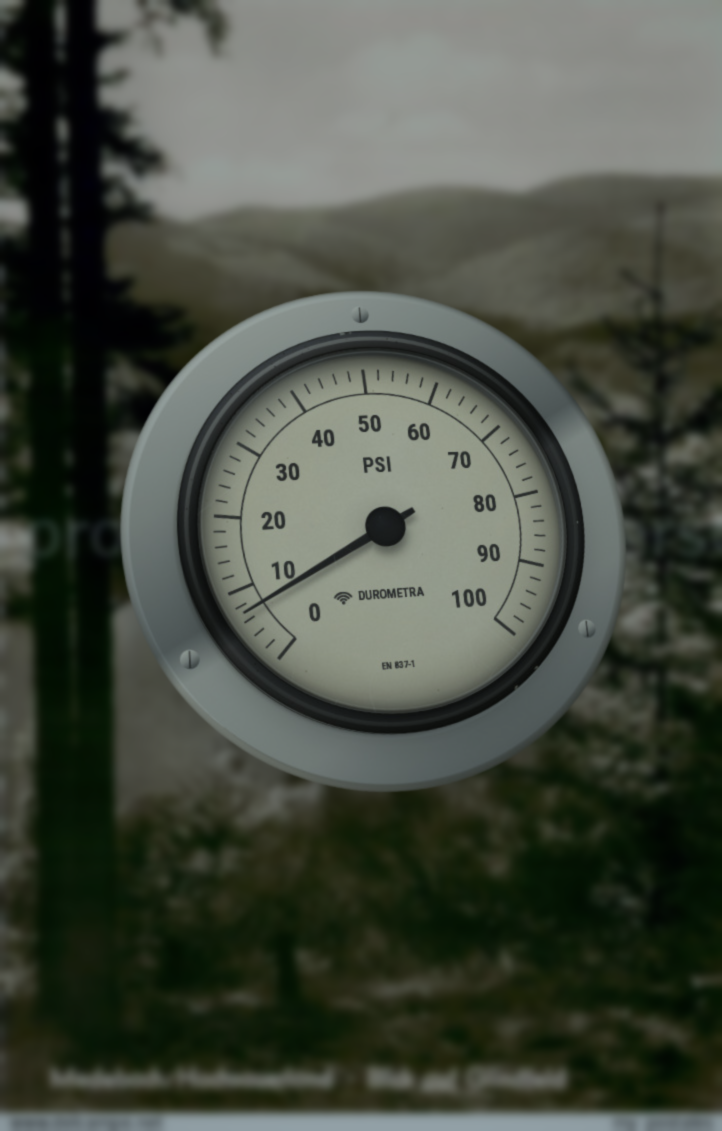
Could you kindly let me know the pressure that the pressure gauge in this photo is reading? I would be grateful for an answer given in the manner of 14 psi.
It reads 7 psi
